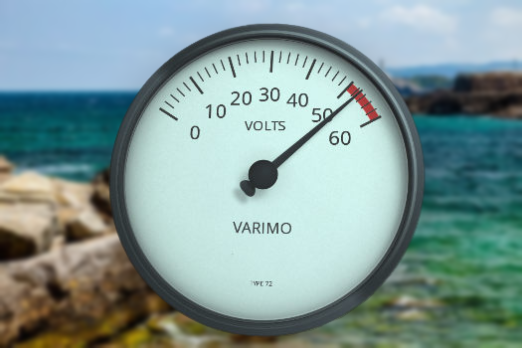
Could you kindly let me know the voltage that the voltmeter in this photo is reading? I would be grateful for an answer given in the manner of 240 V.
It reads 53 V
